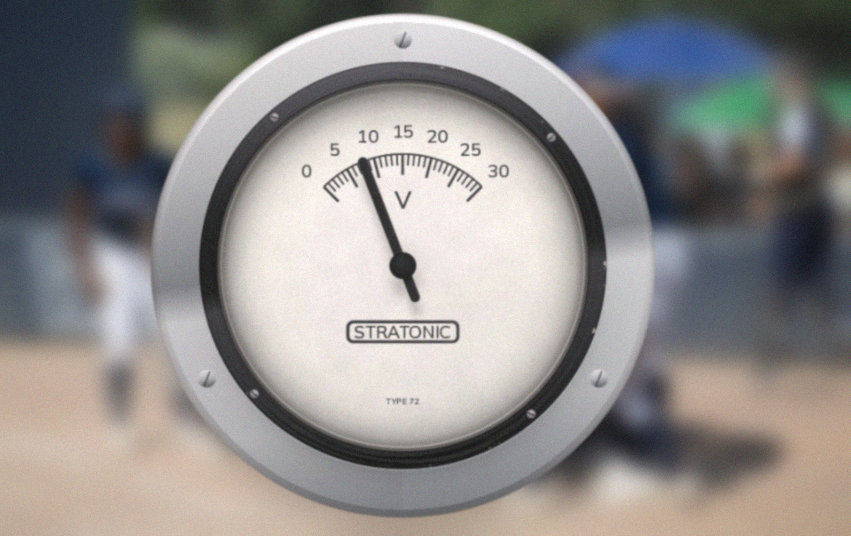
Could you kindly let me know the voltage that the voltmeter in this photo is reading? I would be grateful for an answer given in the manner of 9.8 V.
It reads 8 V
